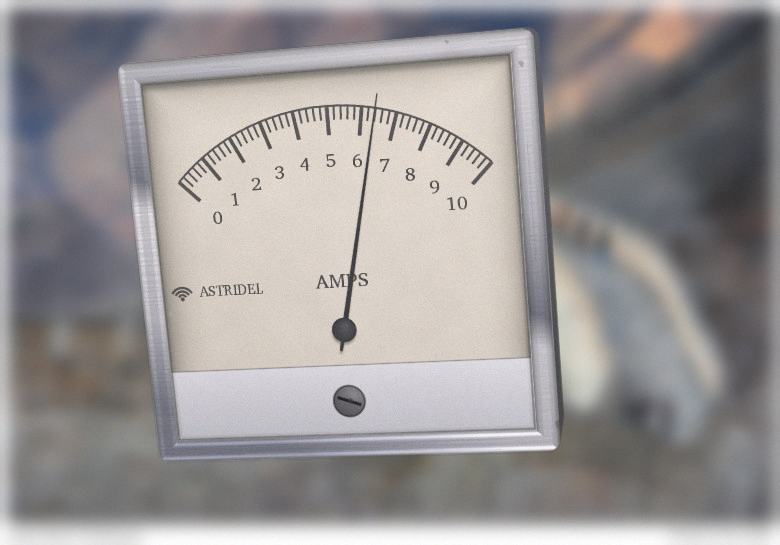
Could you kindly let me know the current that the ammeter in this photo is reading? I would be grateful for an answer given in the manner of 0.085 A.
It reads 6.4 A
